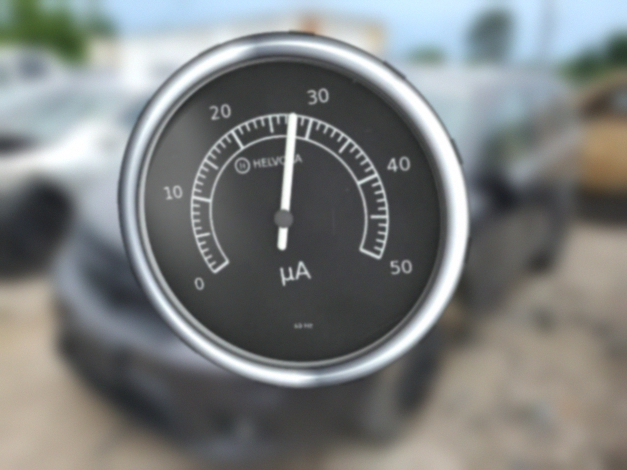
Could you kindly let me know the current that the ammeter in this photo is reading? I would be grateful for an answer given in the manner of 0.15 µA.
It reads 28 µA
